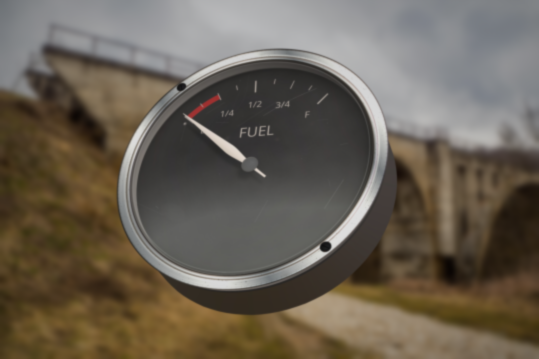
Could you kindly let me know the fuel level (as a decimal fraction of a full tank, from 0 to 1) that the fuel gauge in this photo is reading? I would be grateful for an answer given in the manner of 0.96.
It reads 0
